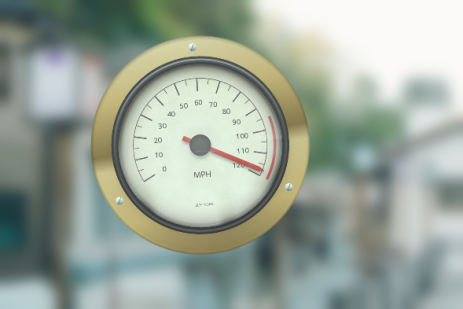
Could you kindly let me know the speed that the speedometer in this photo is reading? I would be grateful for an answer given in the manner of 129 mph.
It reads 117.5 mph
